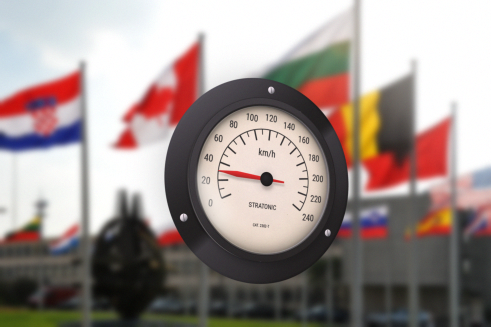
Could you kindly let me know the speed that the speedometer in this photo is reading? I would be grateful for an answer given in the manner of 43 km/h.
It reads 30 km/h
